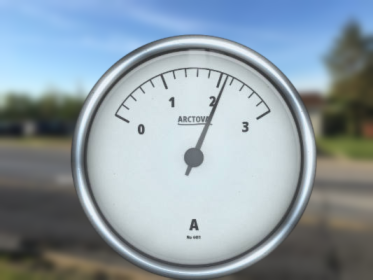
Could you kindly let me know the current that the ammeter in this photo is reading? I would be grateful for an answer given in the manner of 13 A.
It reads 2.1 A
